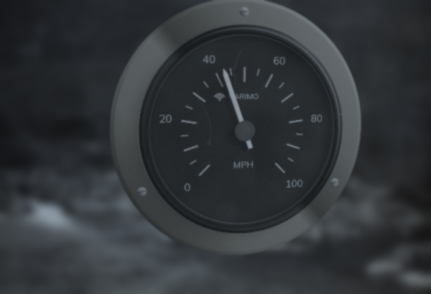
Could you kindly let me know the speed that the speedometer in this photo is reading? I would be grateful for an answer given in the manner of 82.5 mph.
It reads 42.5 mph
